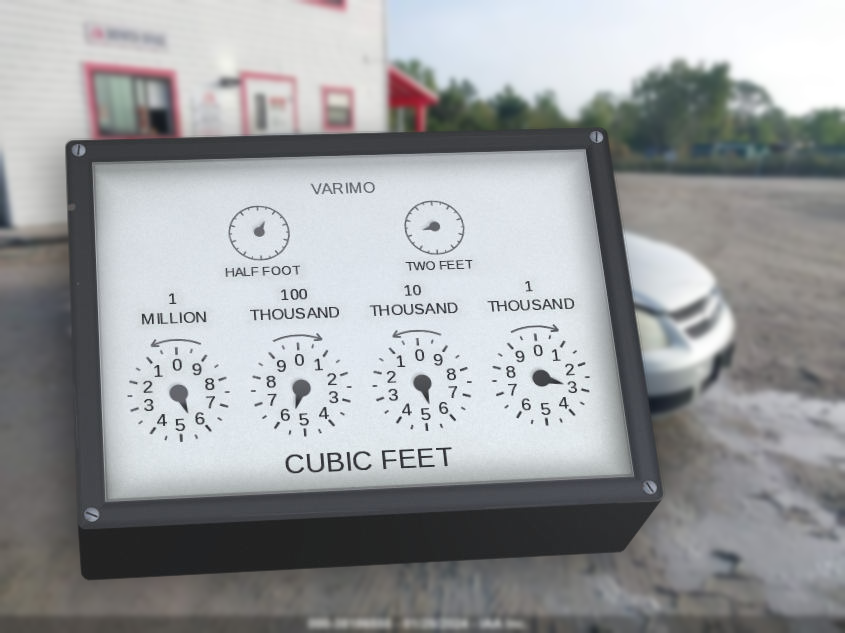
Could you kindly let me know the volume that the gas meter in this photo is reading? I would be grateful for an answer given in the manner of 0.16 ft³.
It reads 555300 ft³
